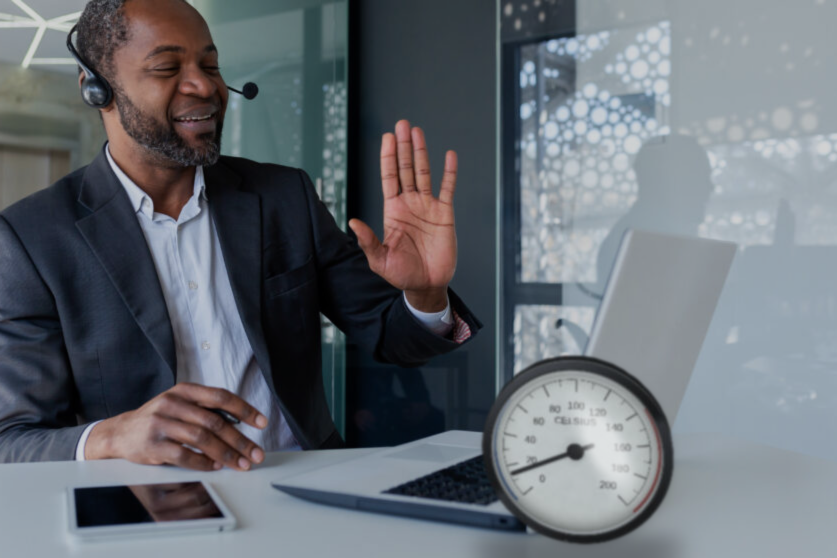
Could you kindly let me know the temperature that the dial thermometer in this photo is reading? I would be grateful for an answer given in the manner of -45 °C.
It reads 15 °C
